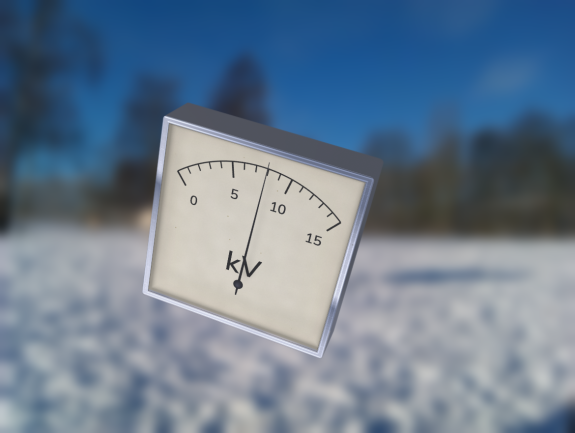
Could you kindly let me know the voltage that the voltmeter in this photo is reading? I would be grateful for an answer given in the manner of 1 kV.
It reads 8 kV
